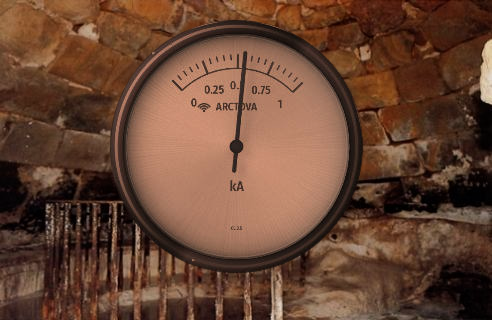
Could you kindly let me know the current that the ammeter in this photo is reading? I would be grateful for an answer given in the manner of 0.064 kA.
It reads 0.55 kA
